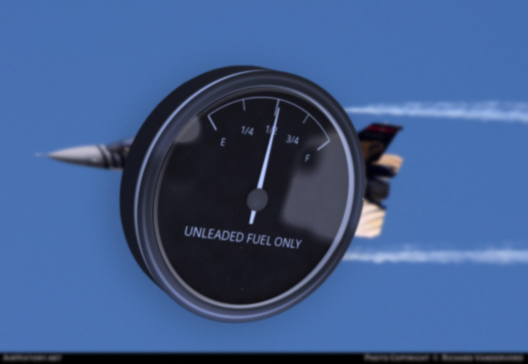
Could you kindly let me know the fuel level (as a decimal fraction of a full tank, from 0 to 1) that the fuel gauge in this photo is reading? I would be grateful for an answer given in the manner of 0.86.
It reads 0.5
